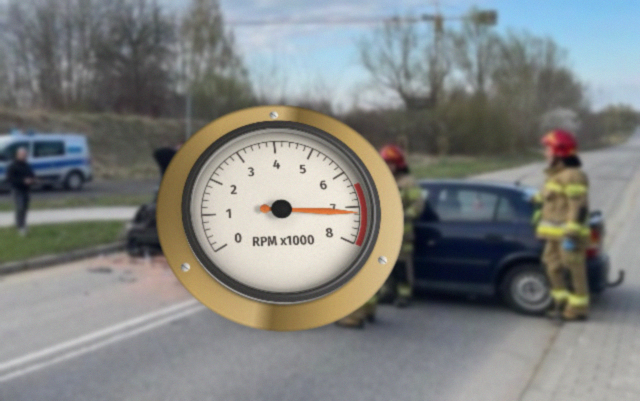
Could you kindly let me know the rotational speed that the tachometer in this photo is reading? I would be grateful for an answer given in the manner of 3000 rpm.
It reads 7200 rpm
